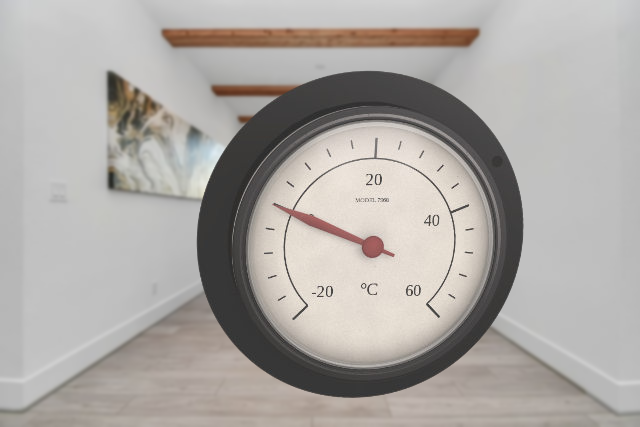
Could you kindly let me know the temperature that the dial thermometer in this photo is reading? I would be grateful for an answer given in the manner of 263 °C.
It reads 0 °C
